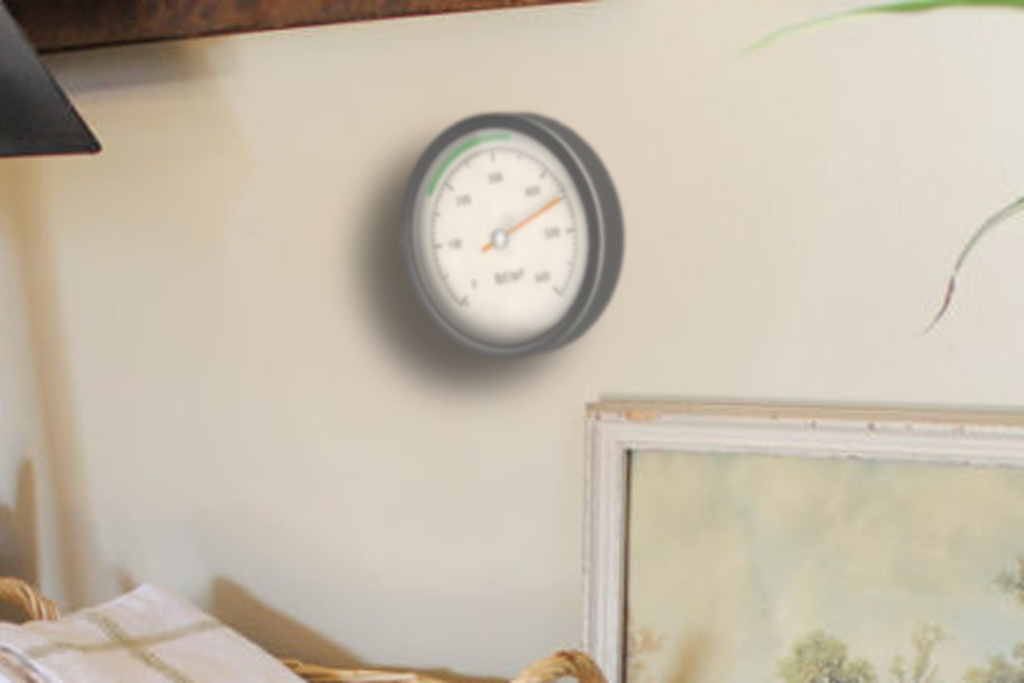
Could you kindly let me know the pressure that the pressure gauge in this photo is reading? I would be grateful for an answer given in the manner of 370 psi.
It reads 450 psi
